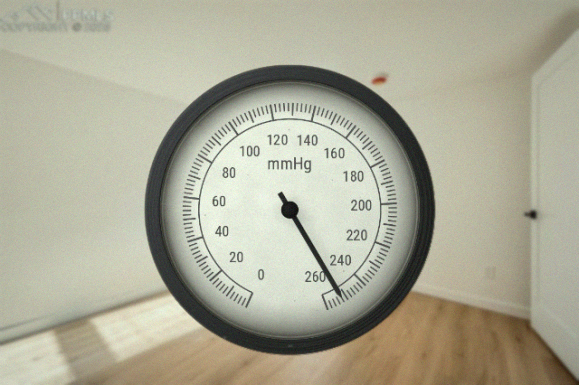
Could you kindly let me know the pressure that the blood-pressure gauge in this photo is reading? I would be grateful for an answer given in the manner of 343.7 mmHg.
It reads 252 mmHg
